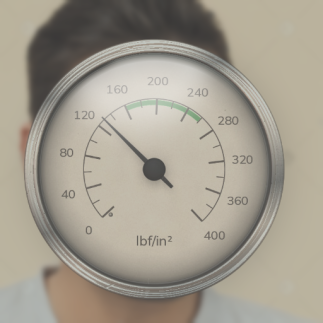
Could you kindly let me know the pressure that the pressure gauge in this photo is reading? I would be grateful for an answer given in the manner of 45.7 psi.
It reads 130 psi
